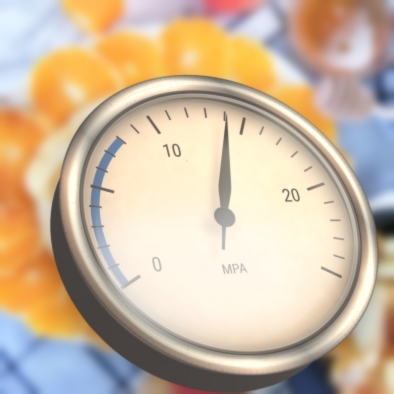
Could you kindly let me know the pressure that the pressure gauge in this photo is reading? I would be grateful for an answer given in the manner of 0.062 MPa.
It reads 14 MPa
